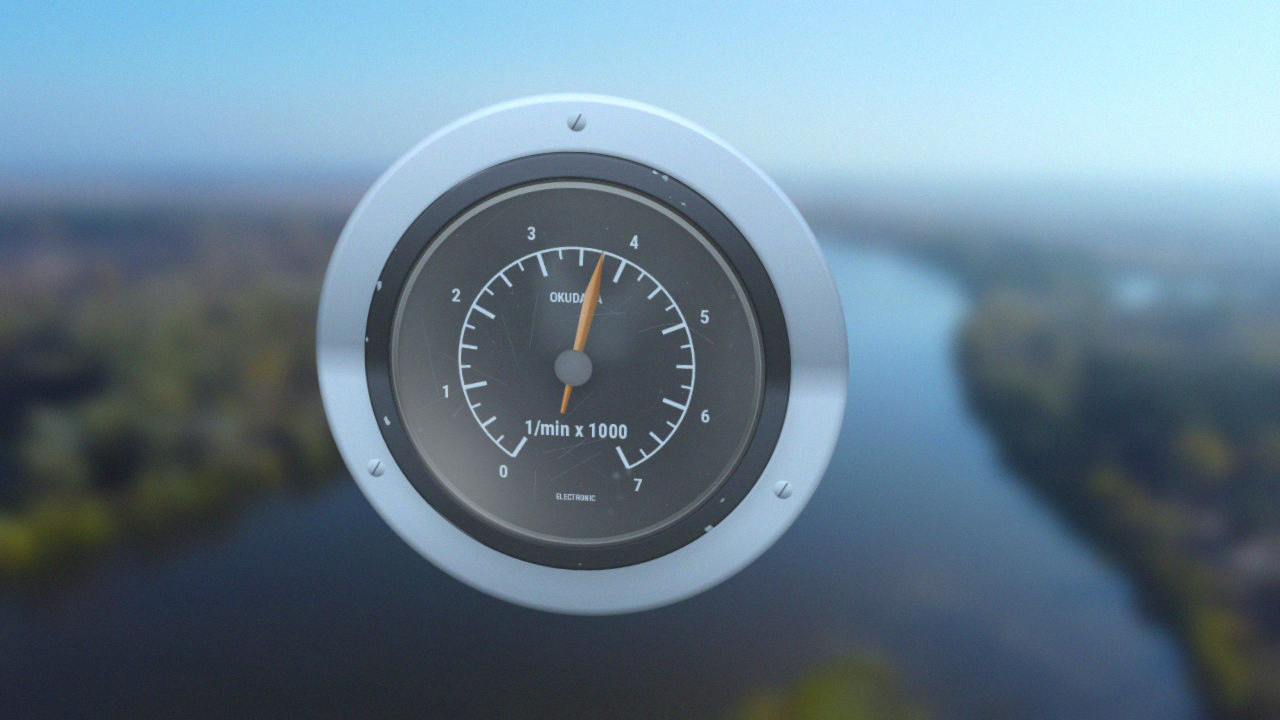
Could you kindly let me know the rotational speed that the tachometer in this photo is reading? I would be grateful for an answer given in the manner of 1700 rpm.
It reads 3750 rpm
